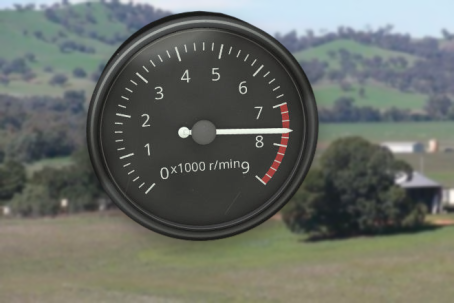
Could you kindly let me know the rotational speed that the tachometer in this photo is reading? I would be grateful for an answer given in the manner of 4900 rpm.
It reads 7600 rpm
